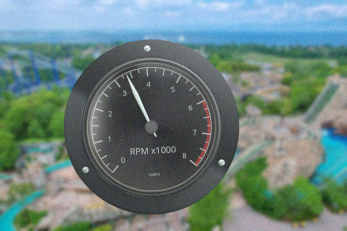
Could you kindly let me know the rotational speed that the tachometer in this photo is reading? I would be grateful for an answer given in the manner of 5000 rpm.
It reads 3375 rpm
